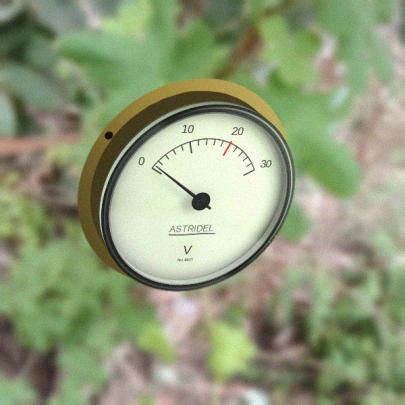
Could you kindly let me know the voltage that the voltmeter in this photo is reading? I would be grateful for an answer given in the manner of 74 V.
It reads 1 V
